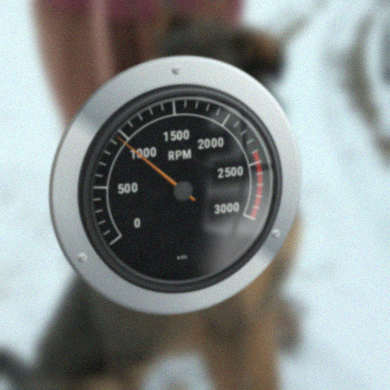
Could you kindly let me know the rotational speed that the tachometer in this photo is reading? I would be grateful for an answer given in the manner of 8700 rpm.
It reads 950 rpm
